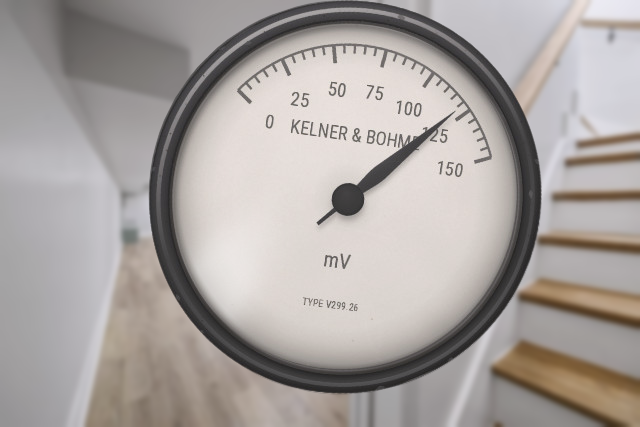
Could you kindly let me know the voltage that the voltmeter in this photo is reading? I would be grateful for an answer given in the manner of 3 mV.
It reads 120 mV
